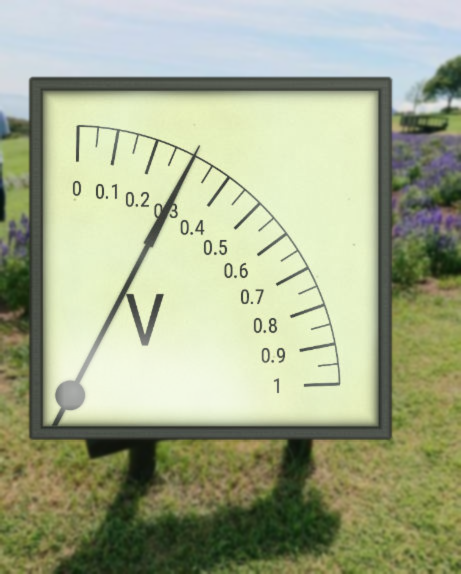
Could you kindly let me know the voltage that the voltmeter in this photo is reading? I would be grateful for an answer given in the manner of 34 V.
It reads 0.3 V
